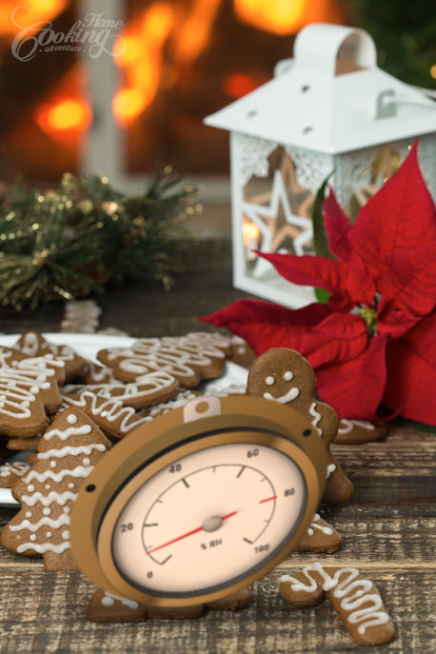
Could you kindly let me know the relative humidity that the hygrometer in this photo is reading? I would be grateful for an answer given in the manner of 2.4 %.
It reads 10 %
